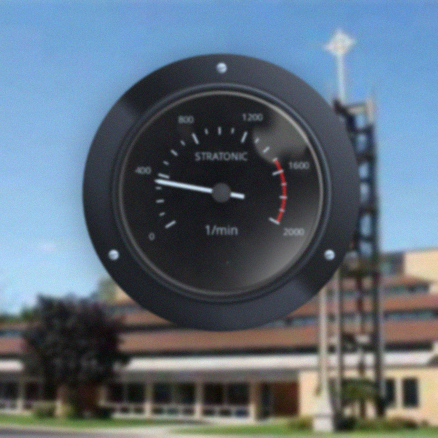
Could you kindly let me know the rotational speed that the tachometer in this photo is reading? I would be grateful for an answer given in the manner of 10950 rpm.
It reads 350 rpm
